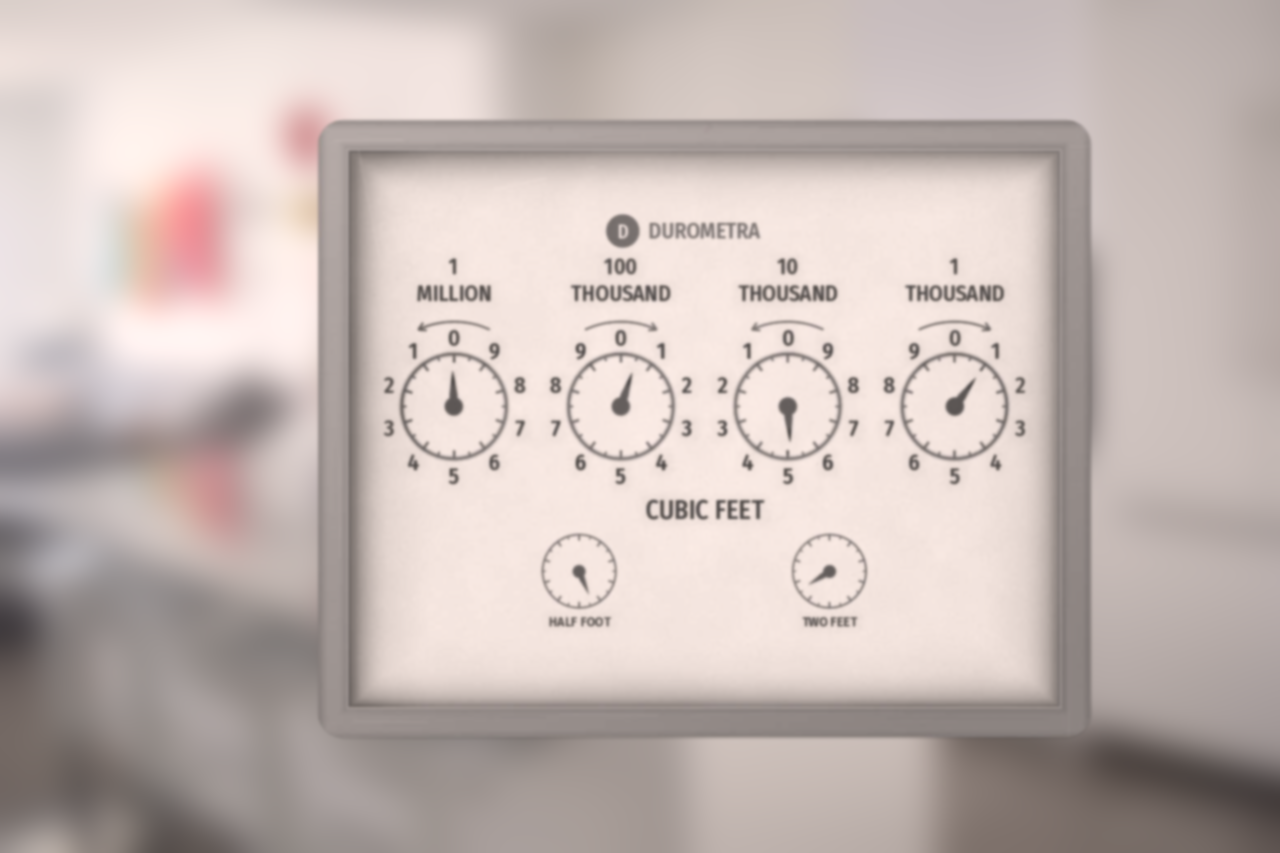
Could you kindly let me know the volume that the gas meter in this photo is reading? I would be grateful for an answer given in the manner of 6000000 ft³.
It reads 5100 ft³
